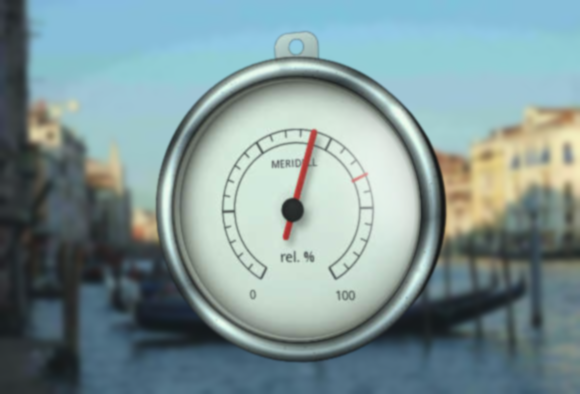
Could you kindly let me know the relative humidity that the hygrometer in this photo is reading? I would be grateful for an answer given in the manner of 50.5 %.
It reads 56 %
